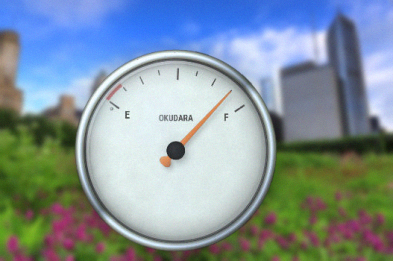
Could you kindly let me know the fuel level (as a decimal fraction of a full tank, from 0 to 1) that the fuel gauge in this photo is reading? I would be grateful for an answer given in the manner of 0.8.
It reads 0.875
